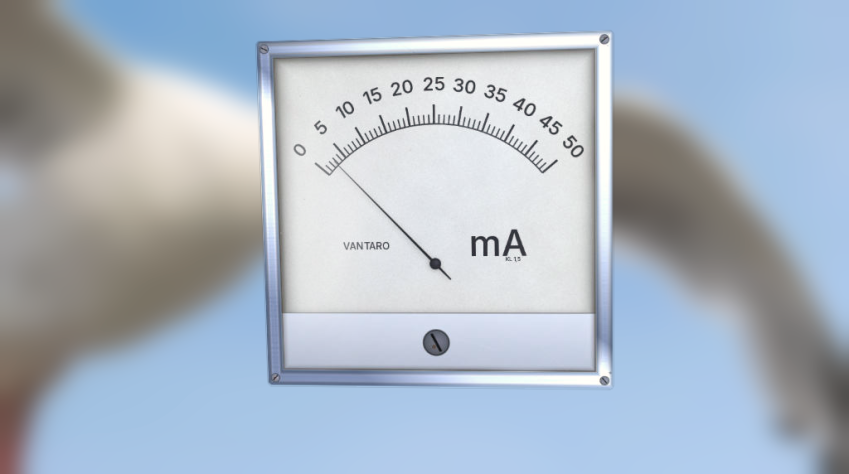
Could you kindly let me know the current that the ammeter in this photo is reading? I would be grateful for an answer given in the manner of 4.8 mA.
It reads 3 mA
